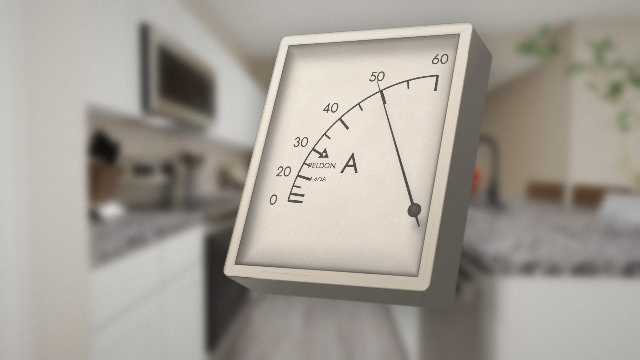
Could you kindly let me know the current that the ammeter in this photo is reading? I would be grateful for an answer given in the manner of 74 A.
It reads 50 A
